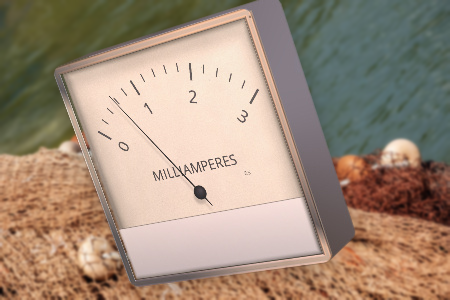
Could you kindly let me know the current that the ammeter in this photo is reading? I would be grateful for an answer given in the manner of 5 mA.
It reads 0.6 mA
